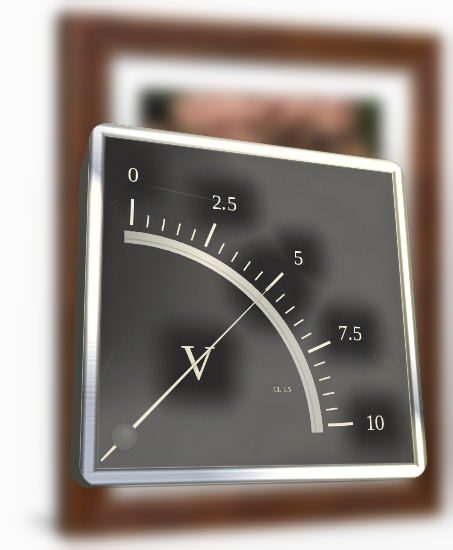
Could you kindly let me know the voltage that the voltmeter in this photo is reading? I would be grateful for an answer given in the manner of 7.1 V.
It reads 5 V
